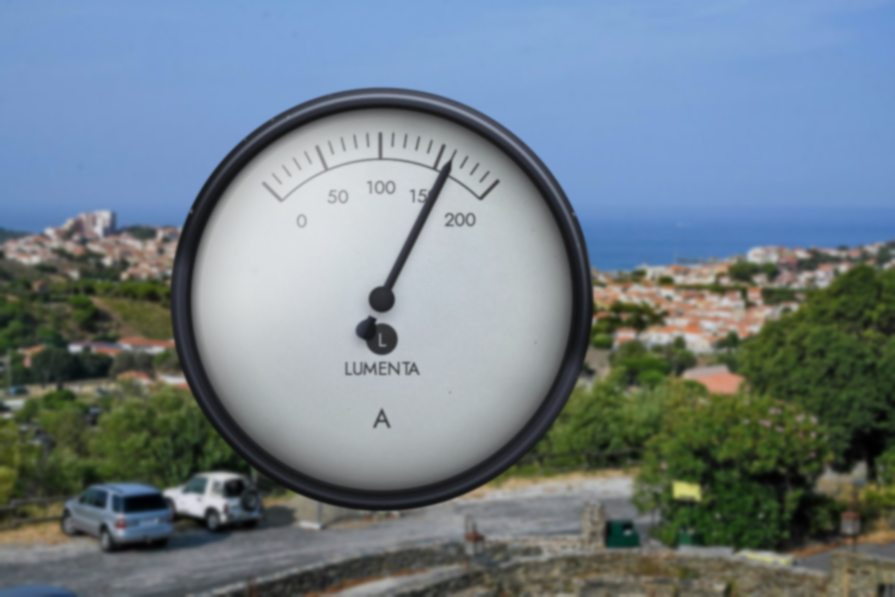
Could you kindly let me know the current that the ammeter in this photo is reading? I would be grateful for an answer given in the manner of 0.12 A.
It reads 160 A
